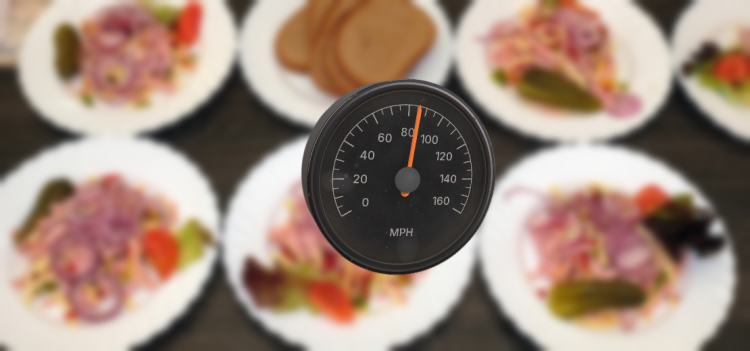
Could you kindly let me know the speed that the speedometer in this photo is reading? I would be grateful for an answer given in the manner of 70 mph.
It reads 85 mph
